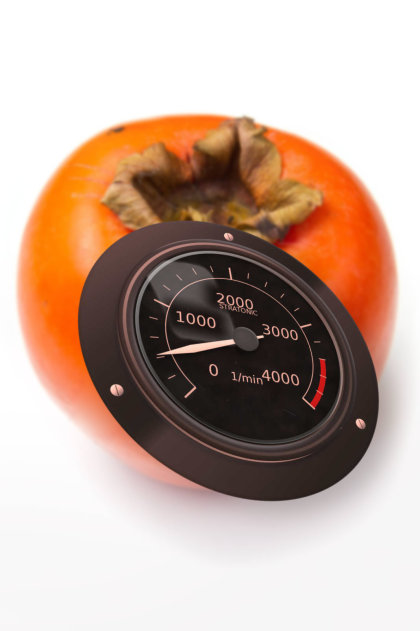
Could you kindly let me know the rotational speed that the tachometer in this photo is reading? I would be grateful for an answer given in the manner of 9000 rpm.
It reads 400 rpm
